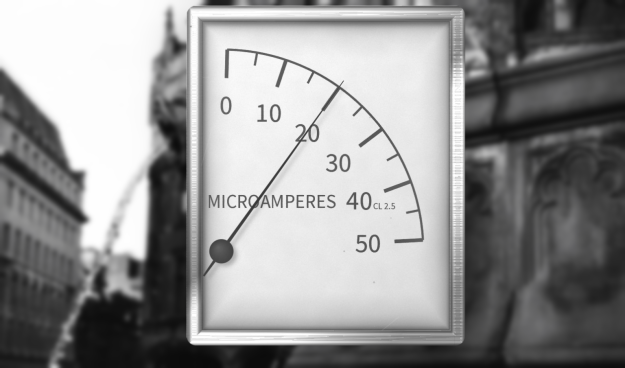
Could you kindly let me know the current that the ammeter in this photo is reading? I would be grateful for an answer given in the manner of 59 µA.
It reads 20 µA
